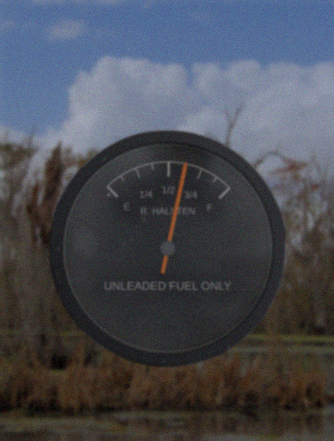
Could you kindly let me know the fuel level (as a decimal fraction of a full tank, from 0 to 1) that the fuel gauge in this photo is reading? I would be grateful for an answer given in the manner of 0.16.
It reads 0.625
